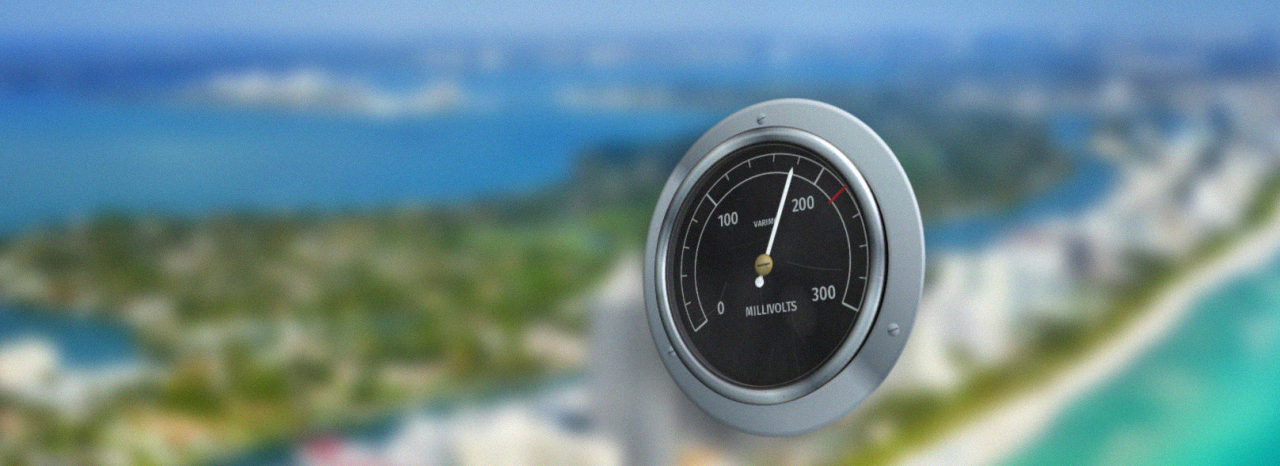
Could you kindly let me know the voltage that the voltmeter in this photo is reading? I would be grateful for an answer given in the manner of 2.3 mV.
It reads 180 mV
